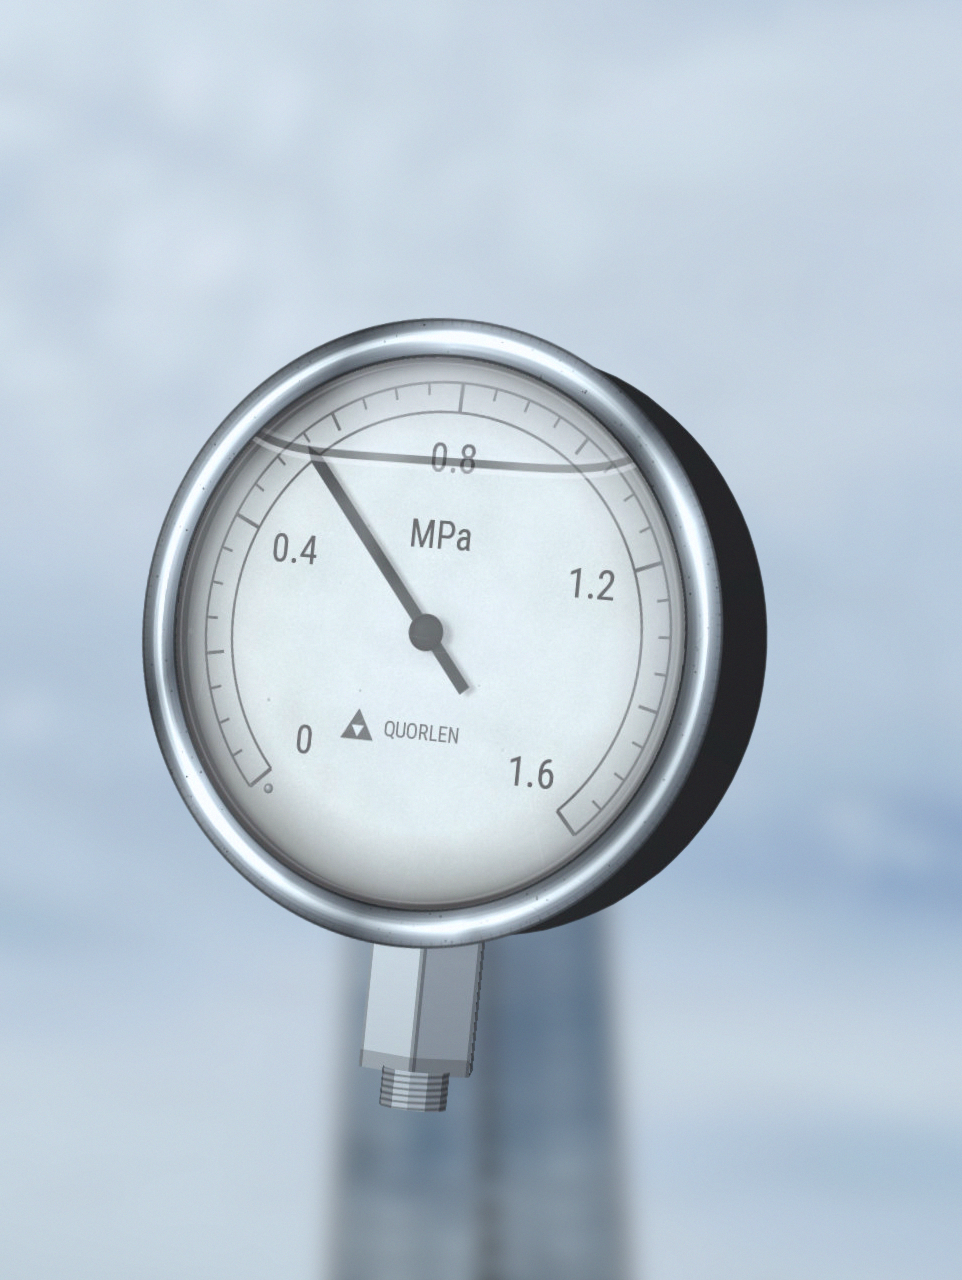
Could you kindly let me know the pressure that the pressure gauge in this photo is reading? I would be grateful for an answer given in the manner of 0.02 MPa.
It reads 0.55 MPa
